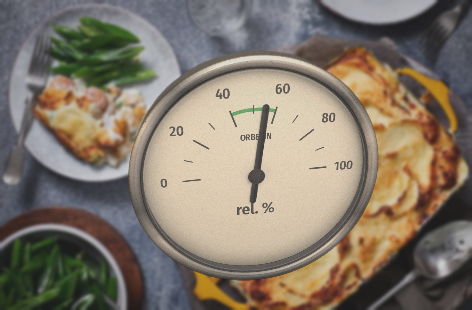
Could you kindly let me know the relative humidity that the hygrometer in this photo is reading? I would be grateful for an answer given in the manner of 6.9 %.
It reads 55 %
